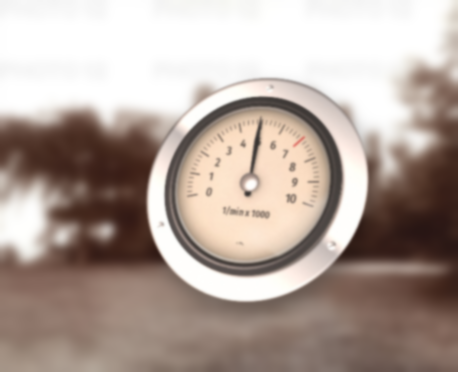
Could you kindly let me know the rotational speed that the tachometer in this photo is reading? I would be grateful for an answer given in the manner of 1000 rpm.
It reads 5000 rpm
